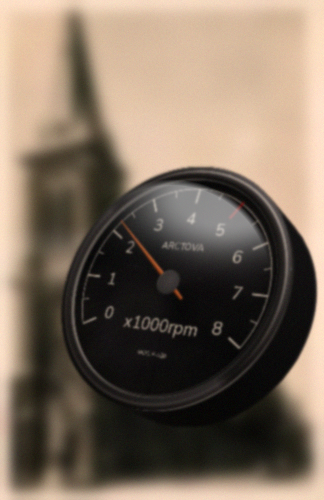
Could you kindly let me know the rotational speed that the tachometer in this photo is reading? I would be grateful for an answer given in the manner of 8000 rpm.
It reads 2250 rpm
